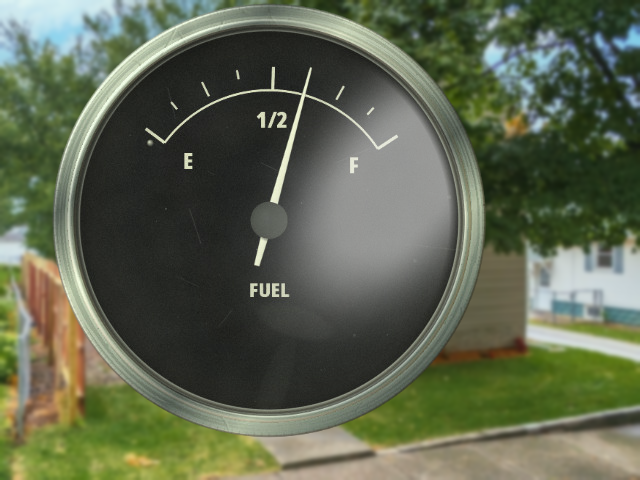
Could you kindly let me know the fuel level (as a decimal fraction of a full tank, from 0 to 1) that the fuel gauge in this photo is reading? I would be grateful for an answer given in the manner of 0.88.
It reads 0.625
